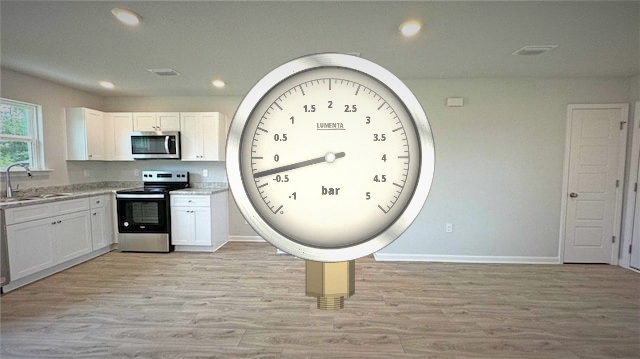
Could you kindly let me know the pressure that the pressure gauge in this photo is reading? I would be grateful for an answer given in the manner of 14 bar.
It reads -0.3 bar
